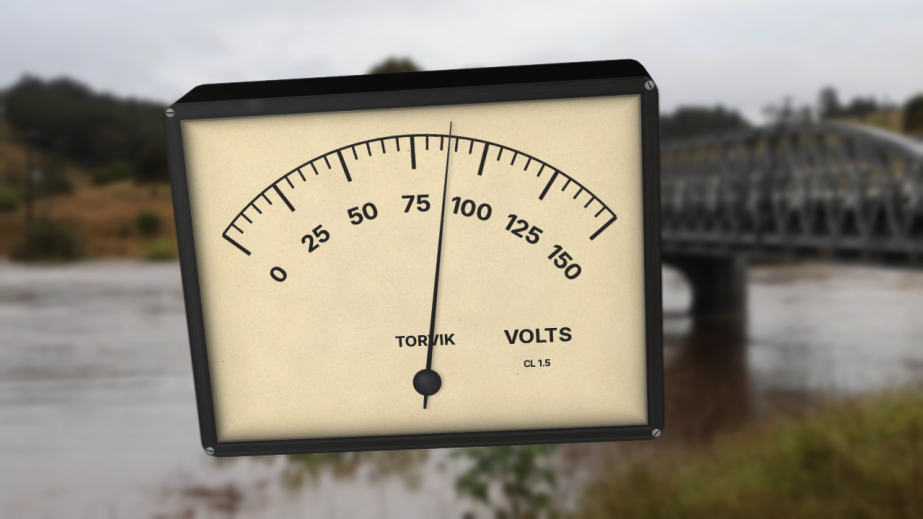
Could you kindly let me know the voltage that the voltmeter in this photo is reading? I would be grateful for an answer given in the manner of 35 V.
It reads 87.5 V
